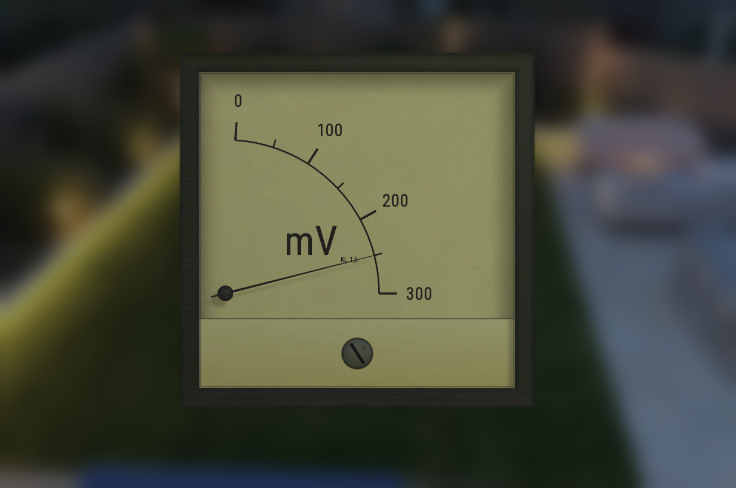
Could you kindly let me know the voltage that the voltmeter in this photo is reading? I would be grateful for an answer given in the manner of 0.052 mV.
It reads 250 mV
